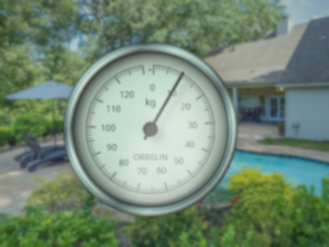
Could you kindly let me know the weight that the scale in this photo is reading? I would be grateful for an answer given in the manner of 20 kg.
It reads 10 kg
